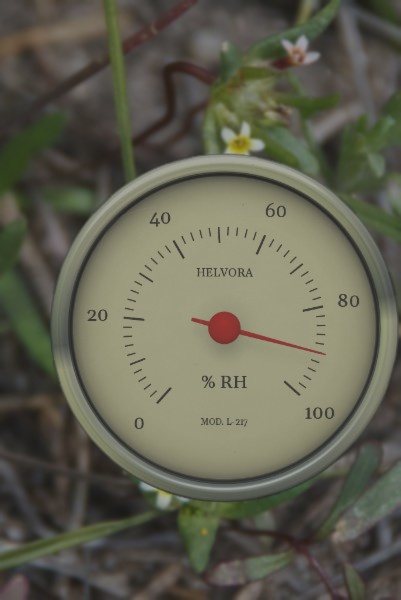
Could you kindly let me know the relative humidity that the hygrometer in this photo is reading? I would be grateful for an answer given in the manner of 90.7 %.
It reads 90 %
